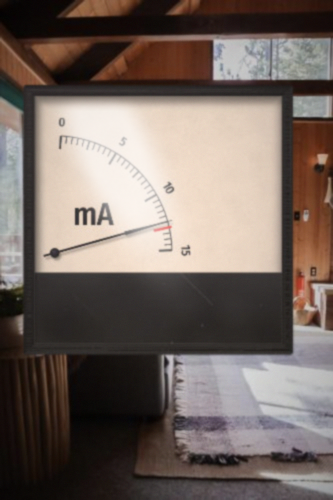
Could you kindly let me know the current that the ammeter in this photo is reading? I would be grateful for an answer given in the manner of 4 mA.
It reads 12.5 mA
